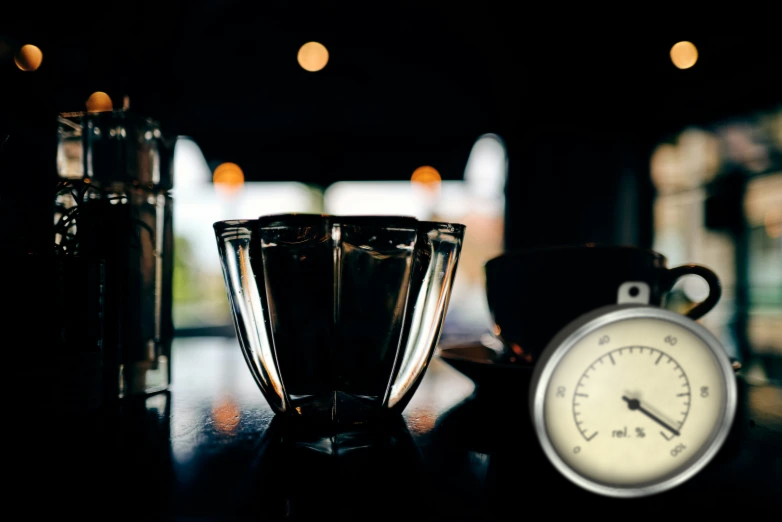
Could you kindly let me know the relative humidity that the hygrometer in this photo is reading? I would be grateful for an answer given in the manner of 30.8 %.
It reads 96 %
